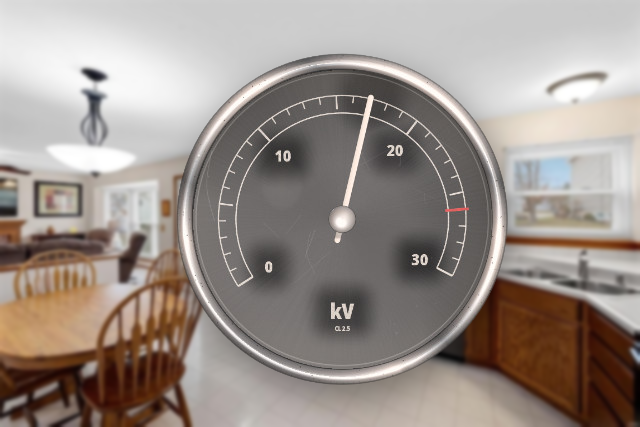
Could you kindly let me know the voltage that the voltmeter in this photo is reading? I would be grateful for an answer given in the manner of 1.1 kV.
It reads 17 kV
